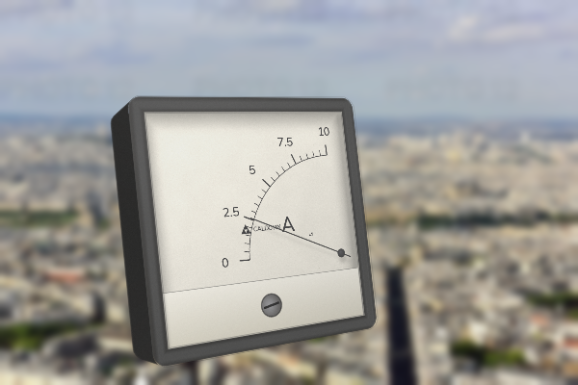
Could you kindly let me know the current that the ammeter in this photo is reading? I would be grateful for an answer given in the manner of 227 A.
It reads 2.5 A
